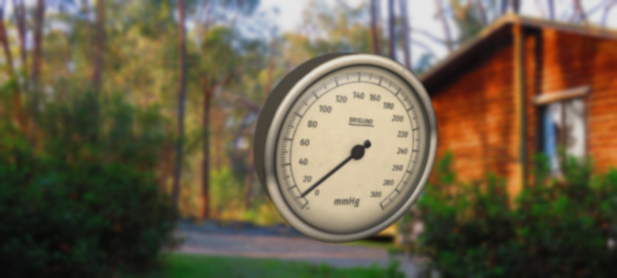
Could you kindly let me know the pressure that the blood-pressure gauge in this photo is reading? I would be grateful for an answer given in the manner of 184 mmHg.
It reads 10 mmHg
